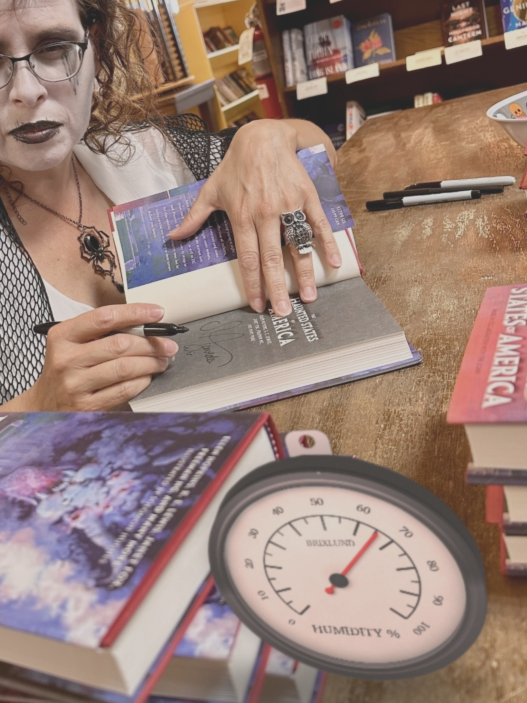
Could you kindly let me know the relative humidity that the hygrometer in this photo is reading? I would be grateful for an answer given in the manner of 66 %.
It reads 65 %
